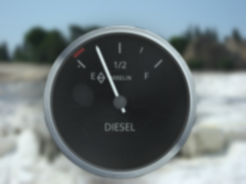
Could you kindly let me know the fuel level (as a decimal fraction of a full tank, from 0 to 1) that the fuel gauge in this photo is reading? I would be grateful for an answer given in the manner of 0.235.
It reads 0.25
